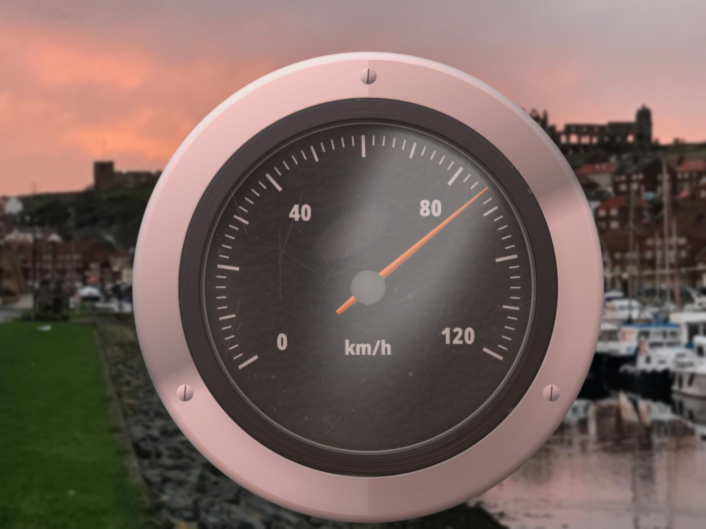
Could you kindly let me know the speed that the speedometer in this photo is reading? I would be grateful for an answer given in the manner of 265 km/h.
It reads 86 km/h
